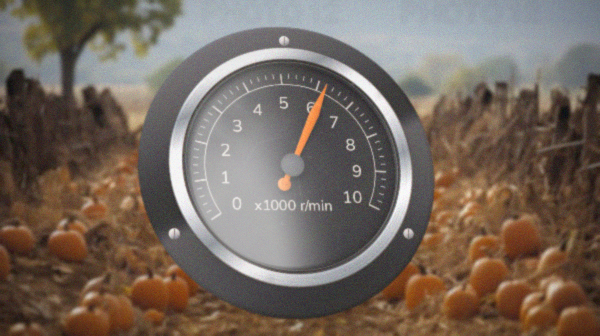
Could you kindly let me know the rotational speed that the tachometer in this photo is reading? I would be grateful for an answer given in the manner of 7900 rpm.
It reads 6200 rpm
